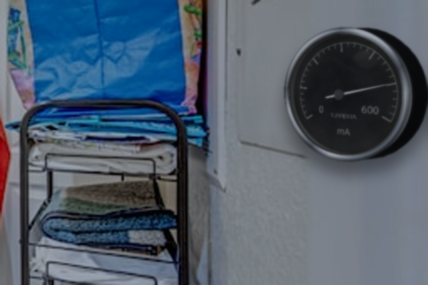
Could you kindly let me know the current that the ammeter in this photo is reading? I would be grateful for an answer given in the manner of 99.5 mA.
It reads 500 mA
